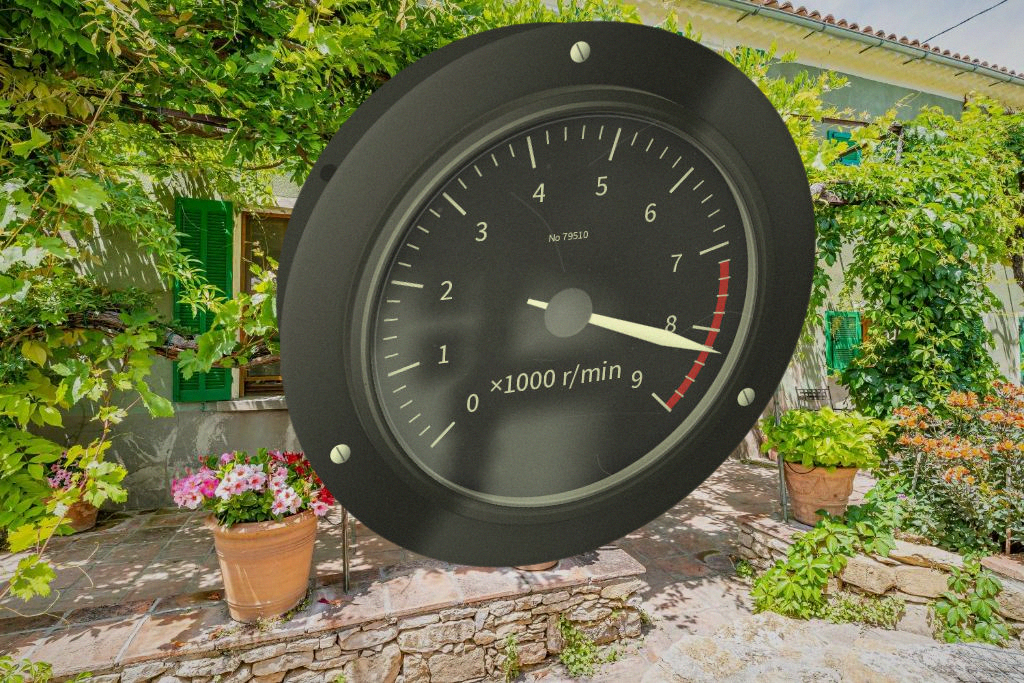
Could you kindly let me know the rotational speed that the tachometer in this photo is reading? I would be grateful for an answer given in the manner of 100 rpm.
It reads 8200 rpm
